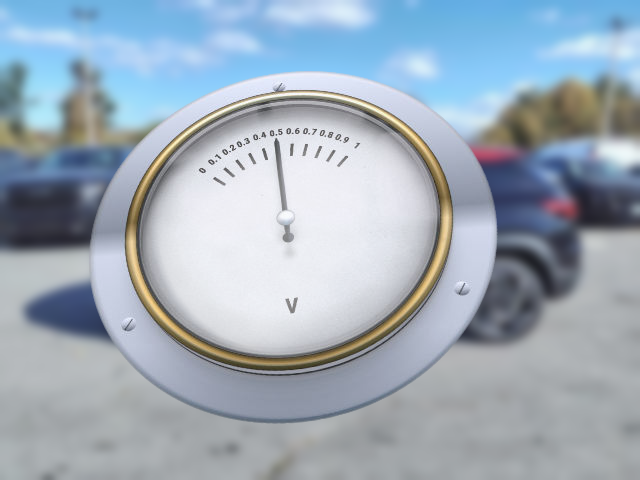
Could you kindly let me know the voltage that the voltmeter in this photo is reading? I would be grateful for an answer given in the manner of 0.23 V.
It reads 0.5 V
